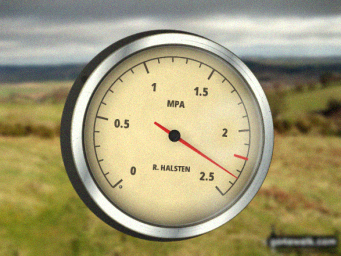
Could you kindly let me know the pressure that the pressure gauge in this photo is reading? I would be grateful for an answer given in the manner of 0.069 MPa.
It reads 2.35 MPa
